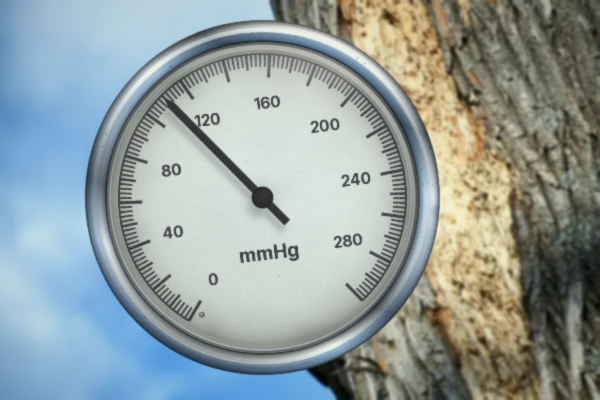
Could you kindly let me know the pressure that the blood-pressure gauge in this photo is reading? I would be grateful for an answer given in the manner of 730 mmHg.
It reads 110 mmHg
